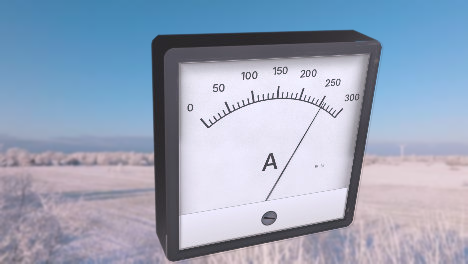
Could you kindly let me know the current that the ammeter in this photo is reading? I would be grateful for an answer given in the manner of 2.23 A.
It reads 250 A
